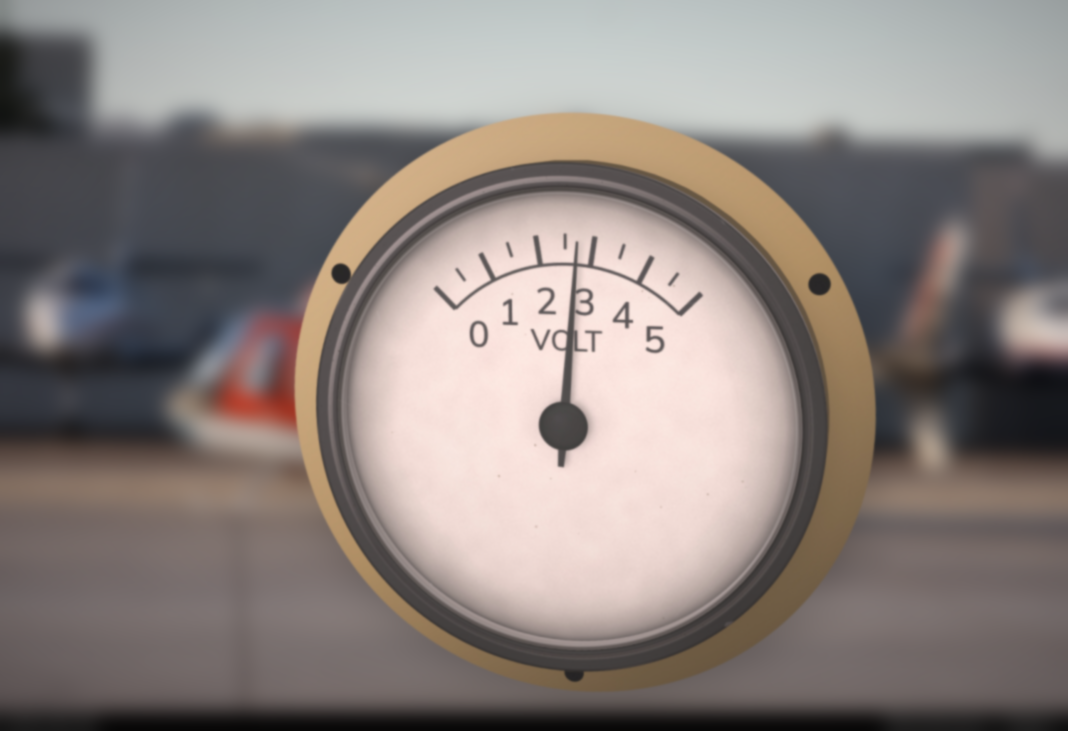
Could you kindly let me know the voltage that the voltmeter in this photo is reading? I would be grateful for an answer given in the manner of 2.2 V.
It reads 2.75 V
